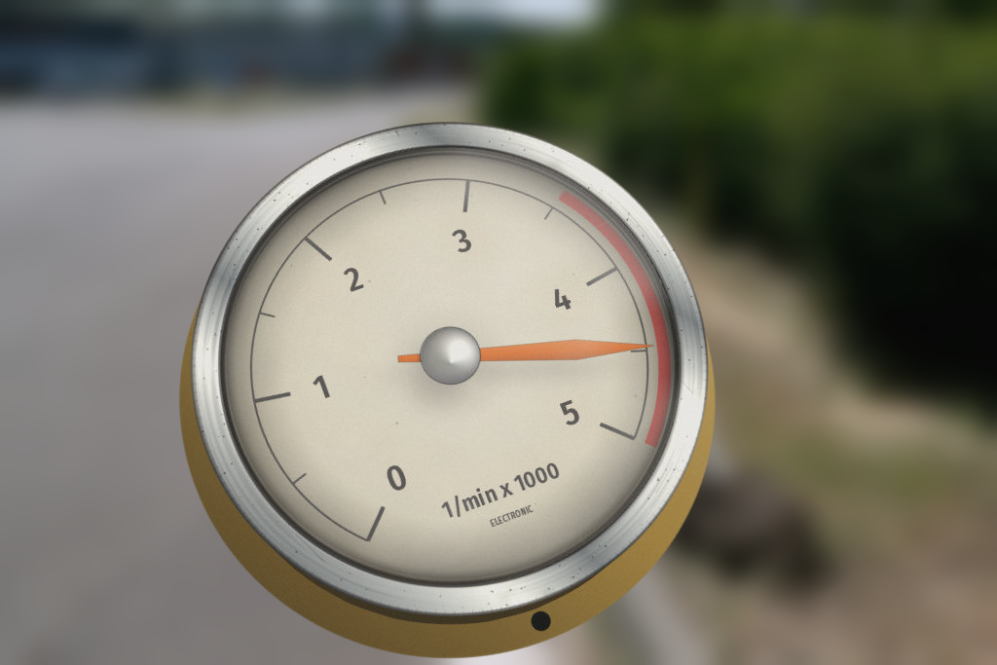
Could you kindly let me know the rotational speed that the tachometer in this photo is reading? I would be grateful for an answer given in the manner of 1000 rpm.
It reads 4500 rpm
